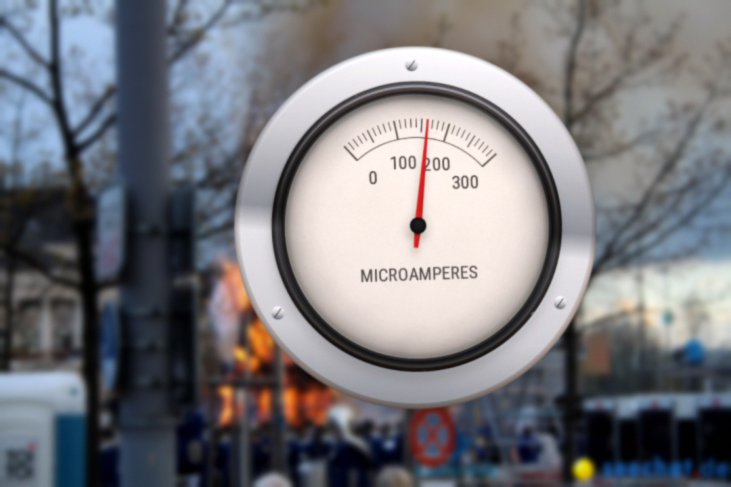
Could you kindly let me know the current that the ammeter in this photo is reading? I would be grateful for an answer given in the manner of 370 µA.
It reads 160 µA
